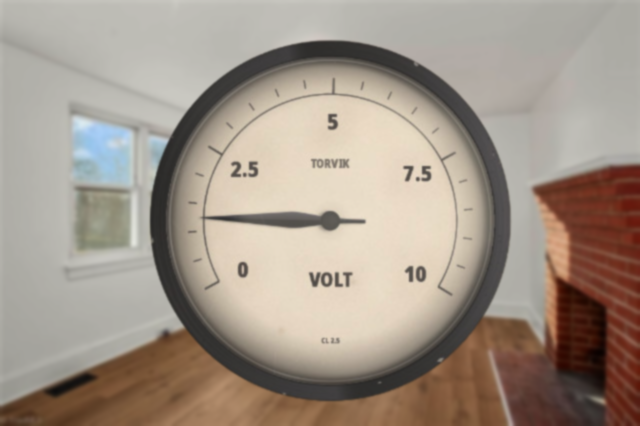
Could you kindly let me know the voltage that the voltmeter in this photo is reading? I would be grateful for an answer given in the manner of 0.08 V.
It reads 1.25 V
